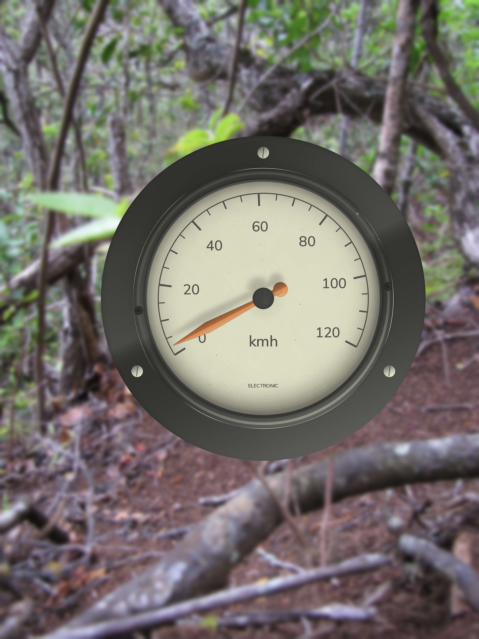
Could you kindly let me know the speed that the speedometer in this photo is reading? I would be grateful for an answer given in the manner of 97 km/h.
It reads 2.5 km/h
